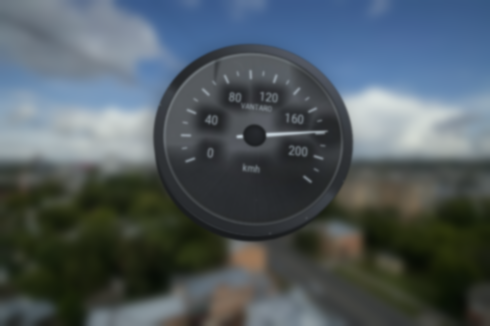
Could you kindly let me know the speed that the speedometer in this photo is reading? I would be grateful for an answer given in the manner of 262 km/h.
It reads 180 km/h
